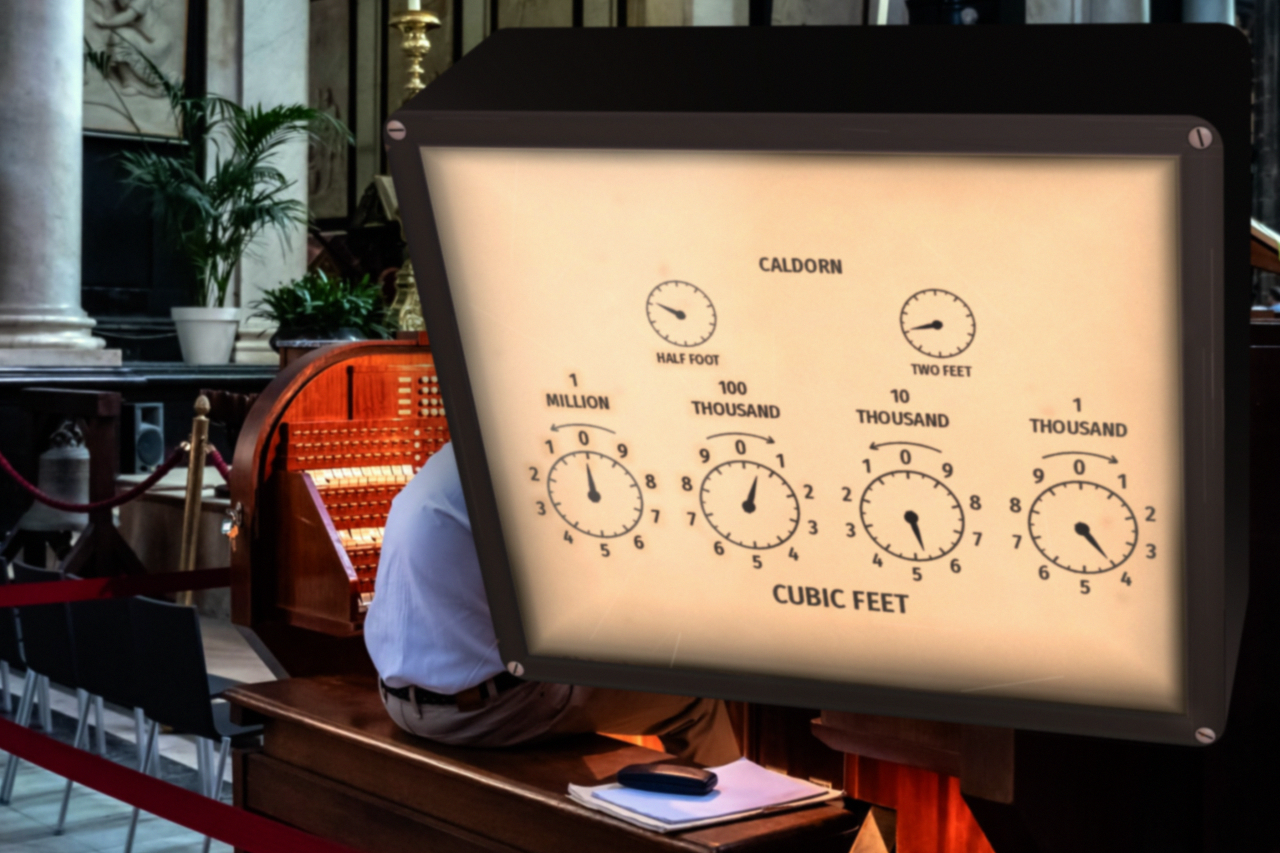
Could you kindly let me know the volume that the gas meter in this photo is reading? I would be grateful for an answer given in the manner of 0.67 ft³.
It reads 5400 ft³
